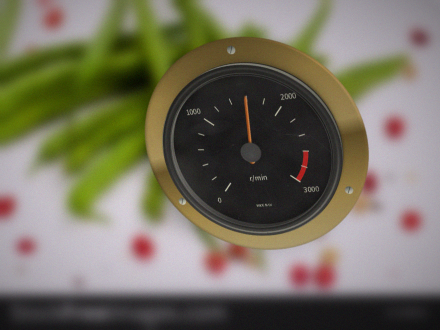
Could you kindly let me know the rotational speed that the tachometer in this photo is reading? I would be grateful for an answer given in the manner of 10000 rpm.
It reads 1600 rpm
